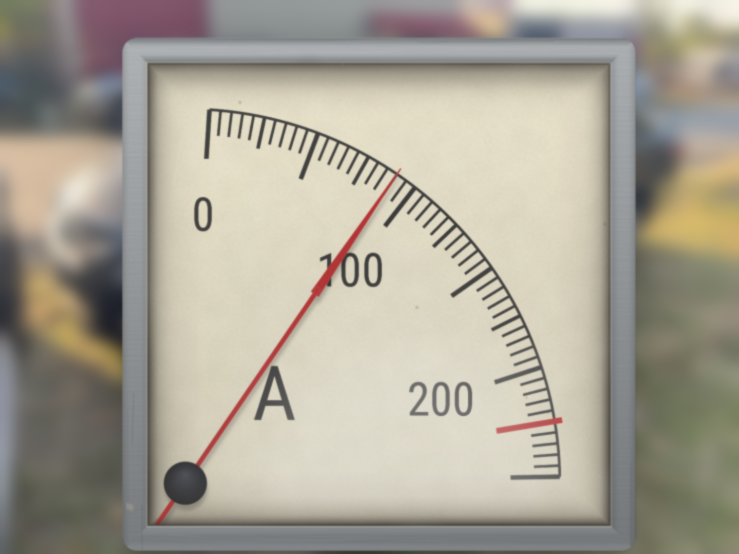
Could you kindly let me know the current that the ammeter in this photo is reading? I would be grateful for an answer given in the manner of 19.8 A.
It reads 90 A
